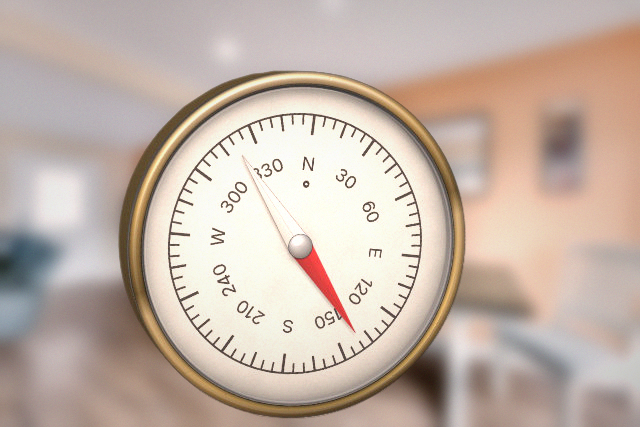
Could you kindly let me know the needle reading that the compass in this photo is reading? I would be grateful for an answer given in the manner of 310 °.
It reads 140 °
